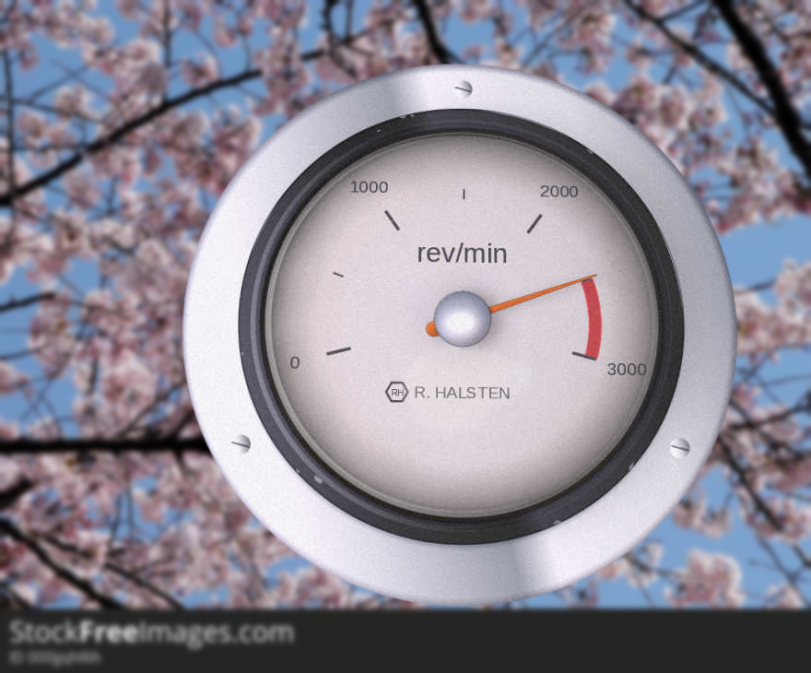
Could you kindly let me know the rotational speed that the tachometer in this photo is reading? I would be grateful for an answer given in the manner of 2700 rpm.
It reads 2500 rpm
